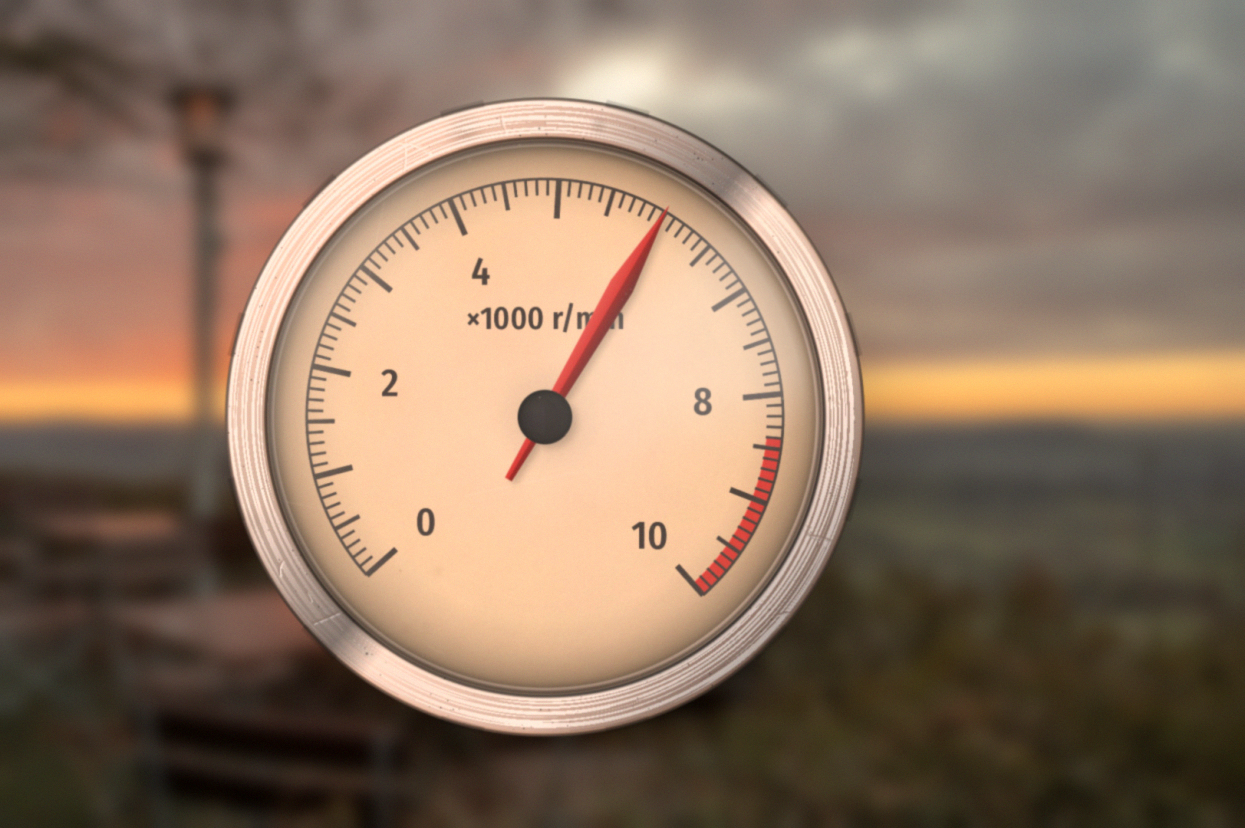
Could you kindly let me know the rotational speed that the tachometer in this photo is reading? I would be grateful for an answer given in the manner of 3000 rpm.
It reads 6000 rpm
